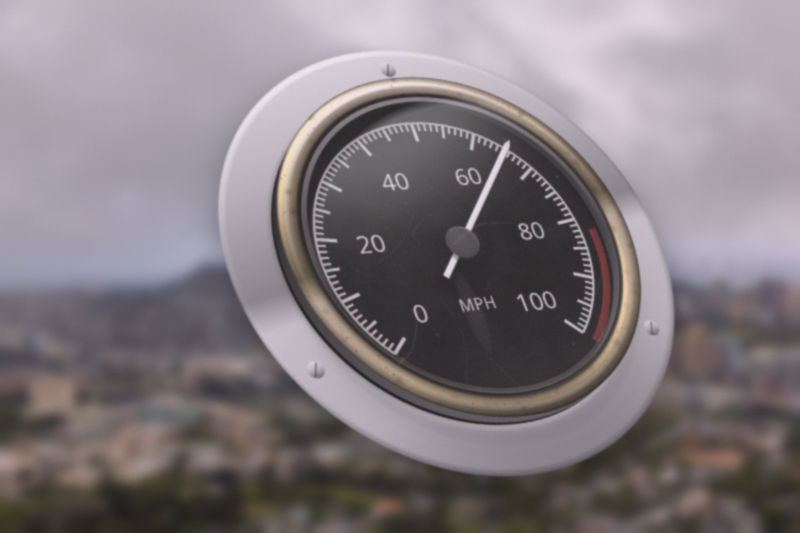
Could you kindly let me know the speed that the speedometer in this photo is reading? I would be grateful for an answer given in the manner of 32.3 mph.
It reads 65 mph
